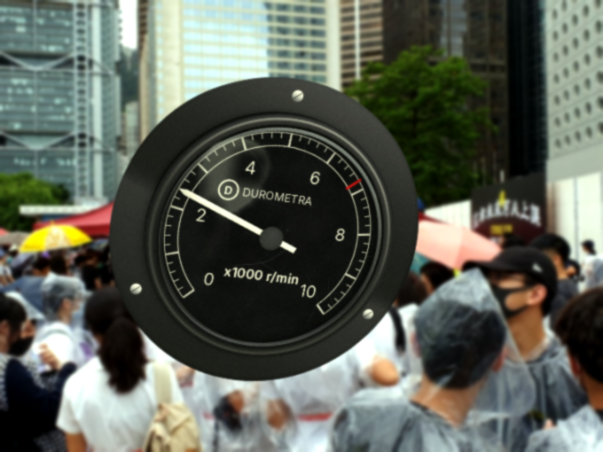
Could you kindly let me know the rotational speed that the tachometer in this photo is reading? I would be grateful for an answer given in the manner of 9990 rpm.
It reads 2400 rpm
